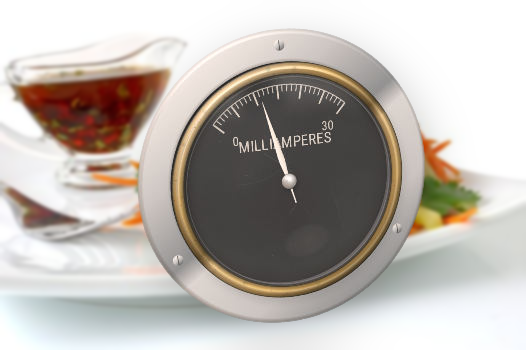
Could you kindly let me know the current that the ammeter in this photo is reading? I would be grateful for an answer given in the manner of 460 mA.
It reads 11 mA
